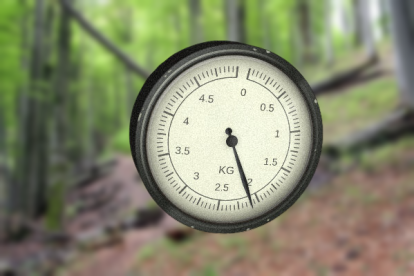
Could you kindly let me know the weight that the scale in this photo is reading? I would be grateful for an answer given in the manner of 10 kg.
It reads 2.1 kg
